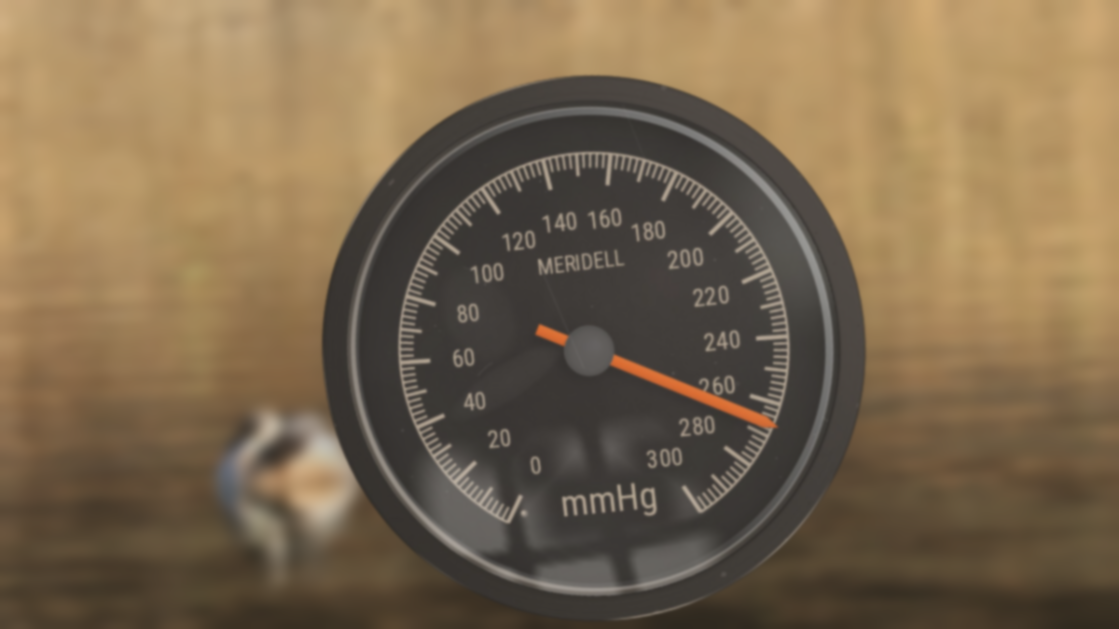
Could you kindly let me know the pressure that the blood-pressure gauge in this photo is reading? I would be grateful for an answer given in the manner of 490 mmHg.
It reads 266 mmHg
